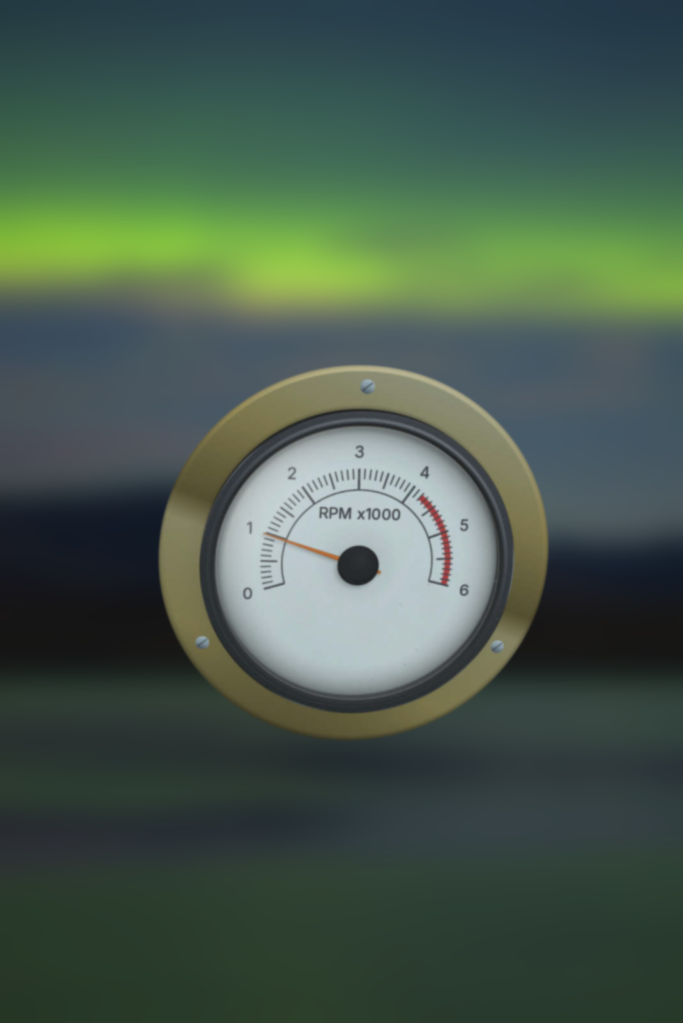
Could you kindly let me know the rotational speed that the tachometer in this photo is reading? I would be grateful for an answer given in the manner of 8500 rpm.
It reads 1000 rpm
